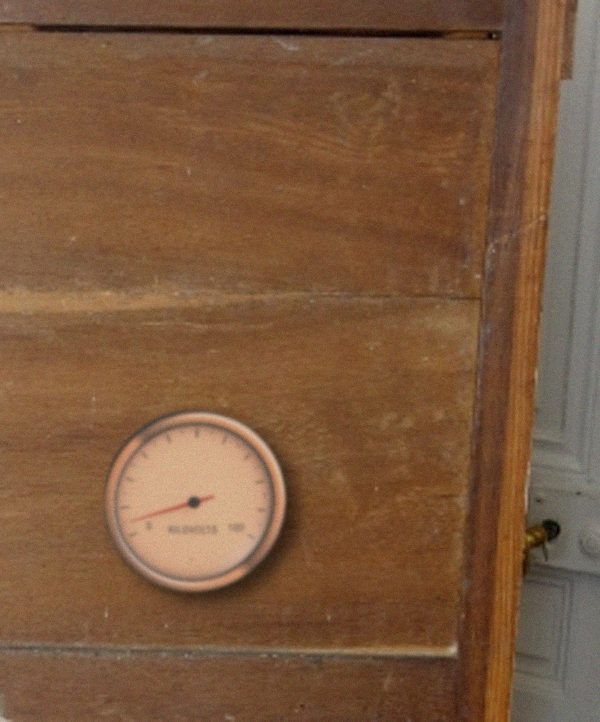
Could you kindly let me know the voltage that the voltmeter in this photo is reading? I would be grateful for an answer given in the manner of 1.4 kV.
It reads 5 kV
